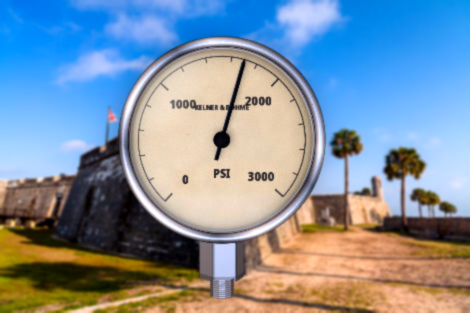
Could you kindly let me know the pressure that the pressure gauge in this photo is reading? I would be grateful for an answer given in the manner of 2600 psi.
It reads 1700 psi
